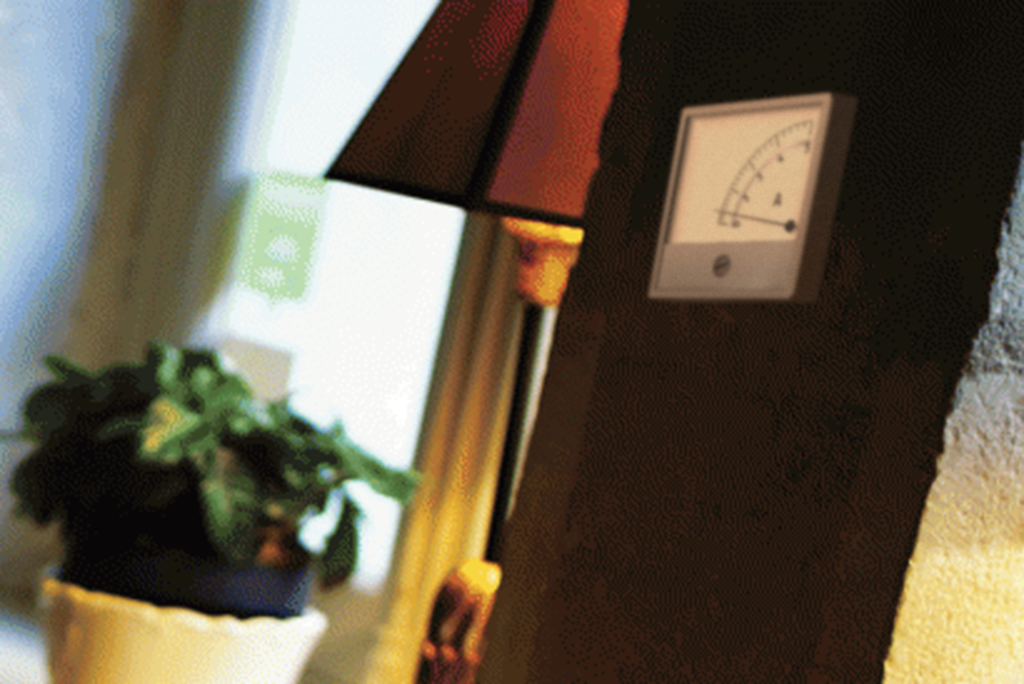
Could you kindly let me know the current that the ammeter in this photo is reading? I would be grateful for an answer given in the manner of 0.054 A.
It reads 1 A
